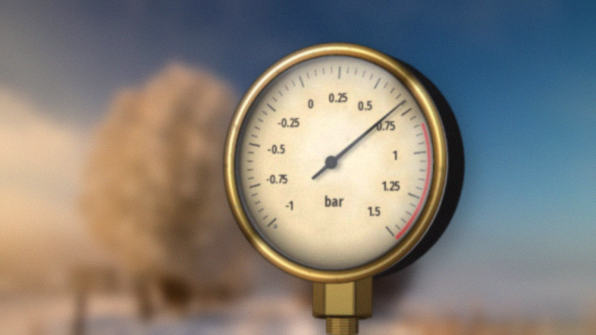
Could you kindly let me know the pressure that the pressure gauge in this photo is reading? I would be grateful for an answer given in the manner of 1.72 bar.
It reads 0.7 bar
